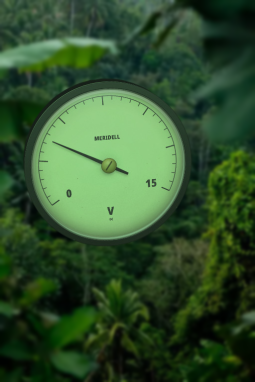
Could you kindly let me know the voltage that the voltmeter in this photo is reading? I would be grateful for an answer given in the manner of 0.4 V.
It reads 3.75 V
